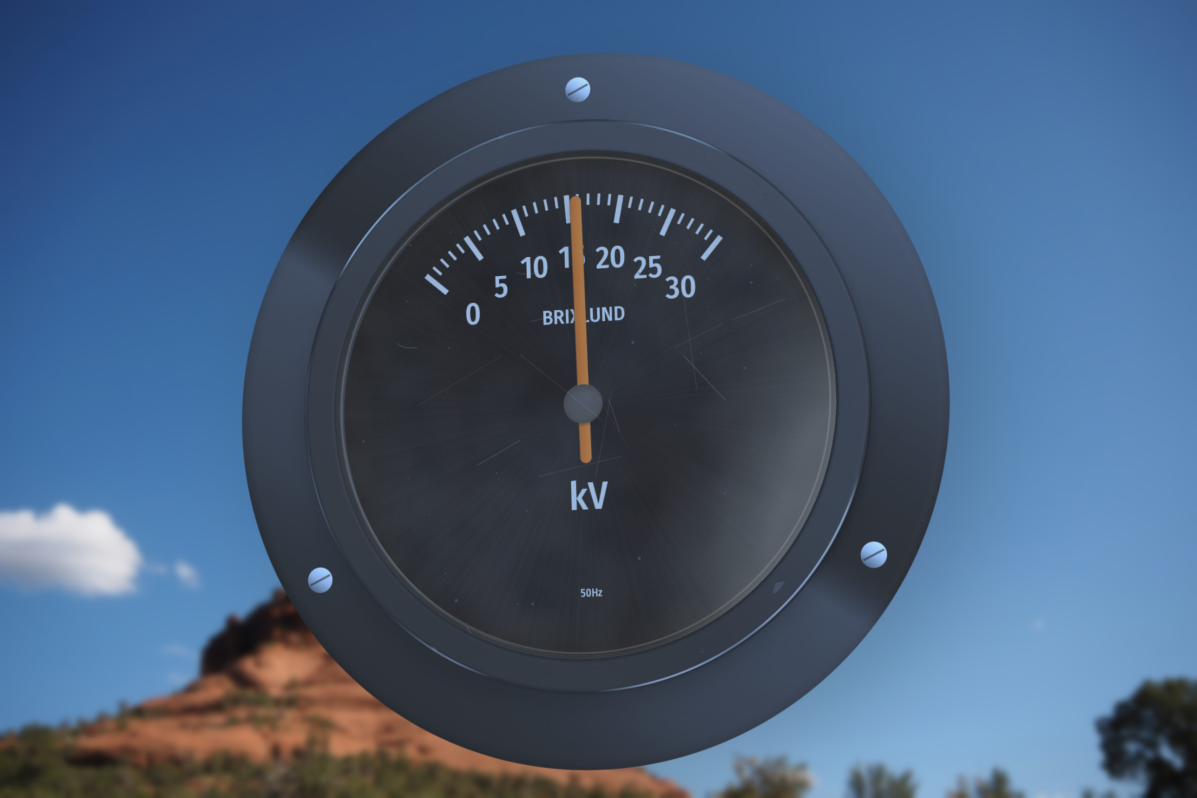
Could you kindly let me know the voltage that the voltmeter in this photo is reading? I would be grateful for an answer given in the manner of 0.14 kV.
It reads 16 kV
